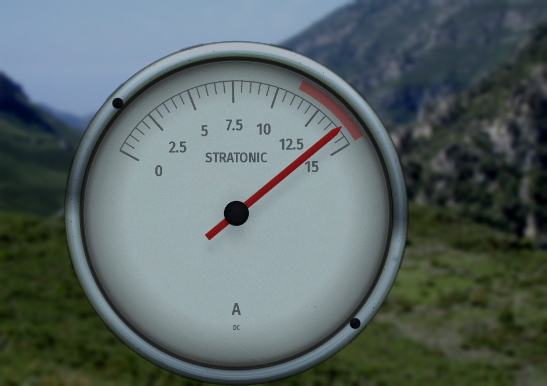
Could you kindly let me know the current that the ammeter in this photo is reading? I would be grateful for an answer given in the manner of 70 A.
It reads 14 A
